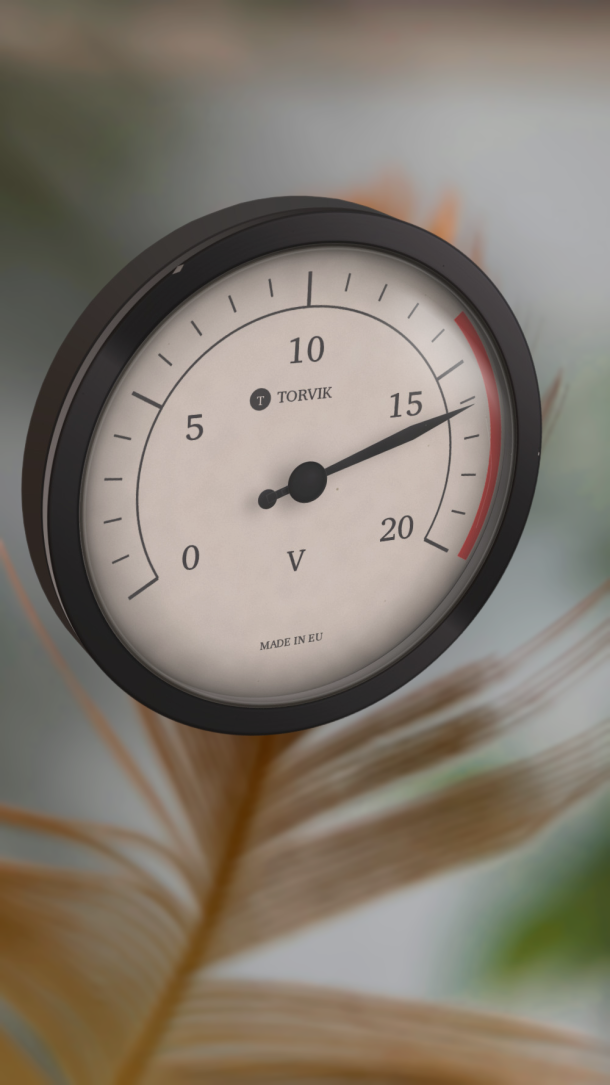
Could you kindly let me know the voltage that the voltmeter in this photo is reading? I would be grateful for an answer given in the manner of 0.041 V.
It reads 16 V
